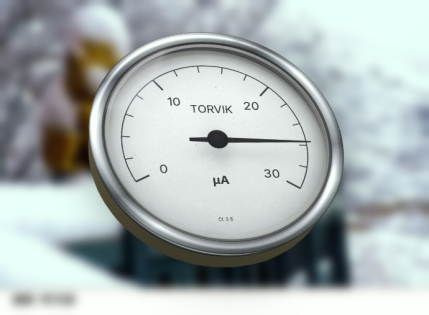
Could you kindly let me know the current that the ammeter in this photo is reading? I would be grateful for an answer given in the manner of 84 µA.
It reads 26 µA
